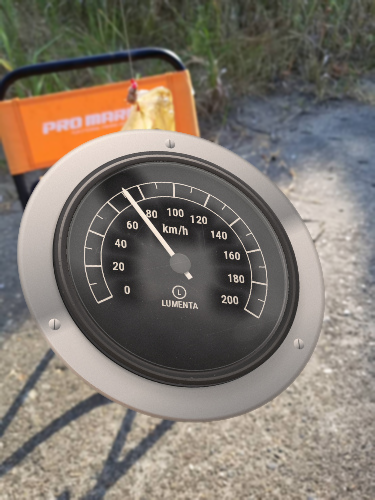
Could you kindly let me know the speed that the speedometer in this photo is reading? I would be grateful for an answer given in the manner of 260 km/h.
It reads 70 km/h
